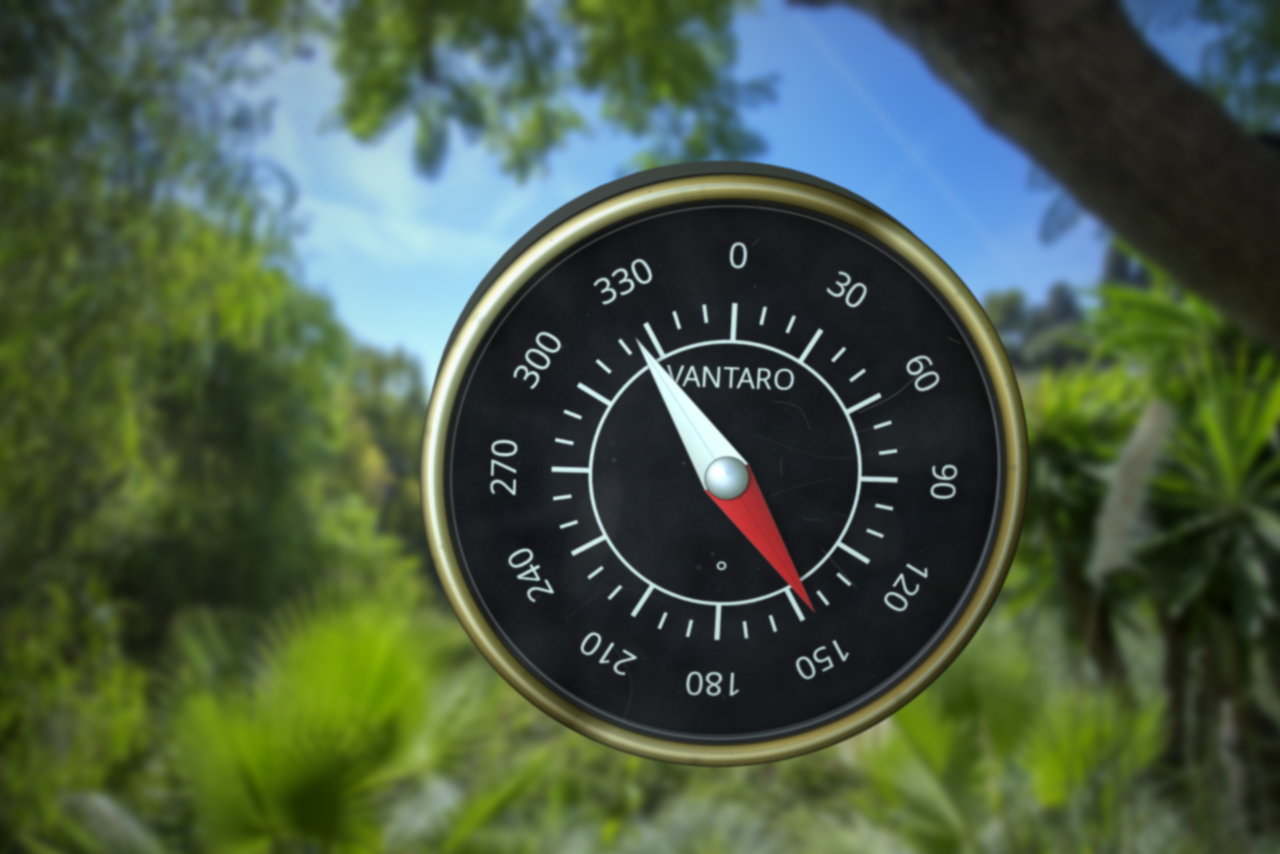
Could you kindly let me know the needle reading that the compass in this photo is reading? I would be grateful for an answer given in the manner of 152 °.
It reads 145 °
